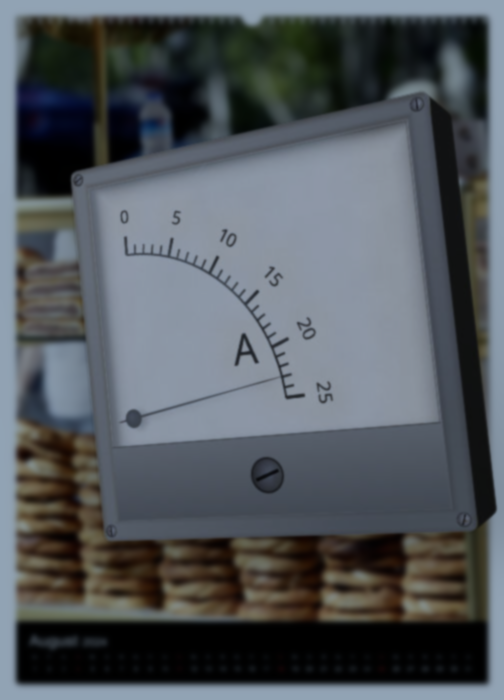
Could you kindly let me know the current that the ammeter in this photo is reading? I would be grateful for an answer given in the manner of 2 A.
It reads 23 A
